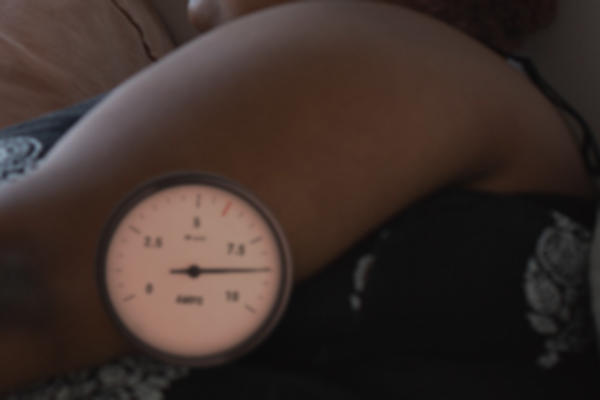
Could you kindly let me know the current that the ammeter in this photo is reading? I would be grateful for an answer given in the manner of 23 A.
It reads 8.5 A
